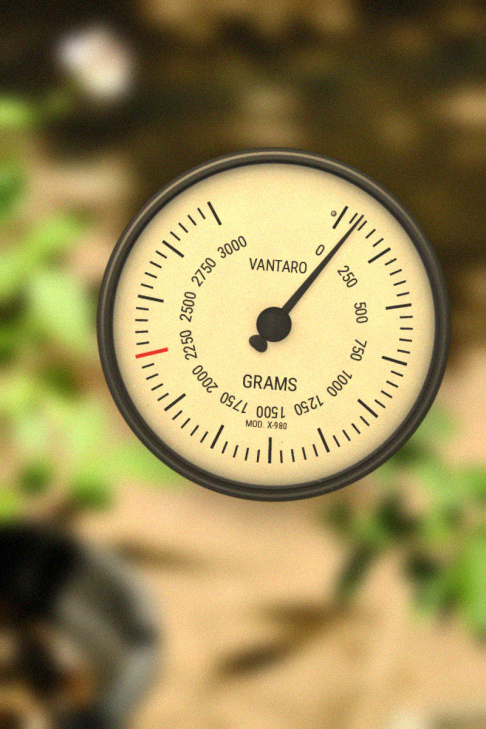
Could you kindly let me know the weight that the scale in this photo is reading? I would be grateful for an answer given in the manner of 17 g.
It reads 75 g
